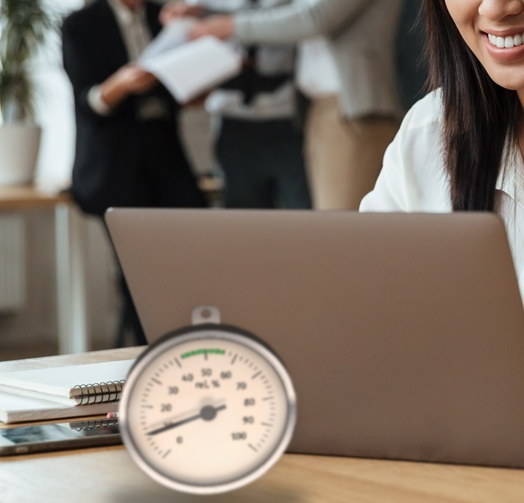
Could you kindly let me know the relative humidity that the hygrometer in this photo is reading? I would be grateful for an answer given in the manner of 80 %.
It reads 10 %
